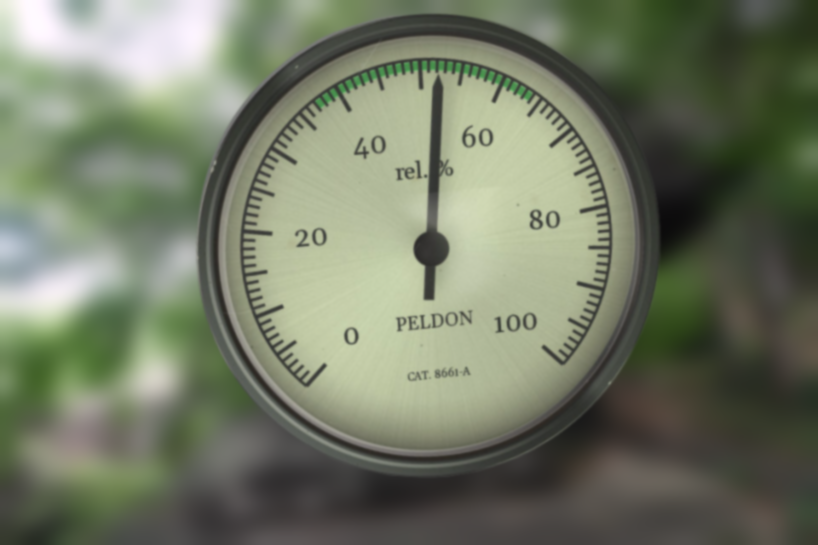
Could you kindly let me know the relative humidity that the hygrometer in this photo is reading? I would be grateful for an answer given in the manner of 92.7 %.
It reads 52 %
